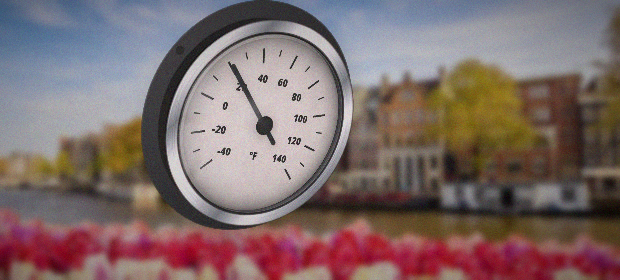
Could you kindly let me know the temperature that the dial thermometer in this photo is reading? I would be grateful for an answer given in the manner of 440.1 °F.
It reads 20 °F
